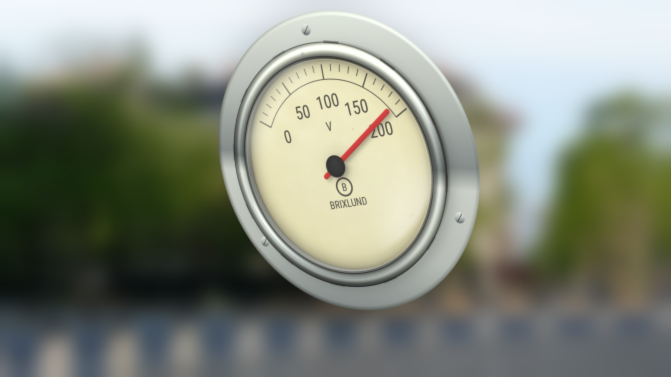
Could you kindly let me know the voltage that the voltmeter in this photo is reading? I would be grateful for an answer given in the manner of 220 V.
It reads 190 V
